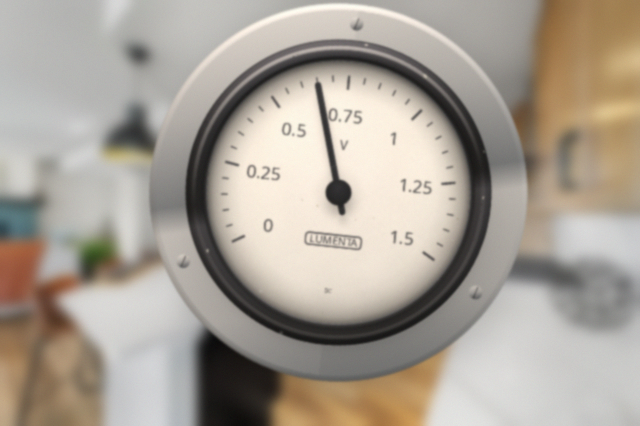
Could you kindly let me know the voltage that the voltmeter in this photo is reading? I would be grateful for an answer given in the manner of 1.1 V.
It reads 0.65 V
